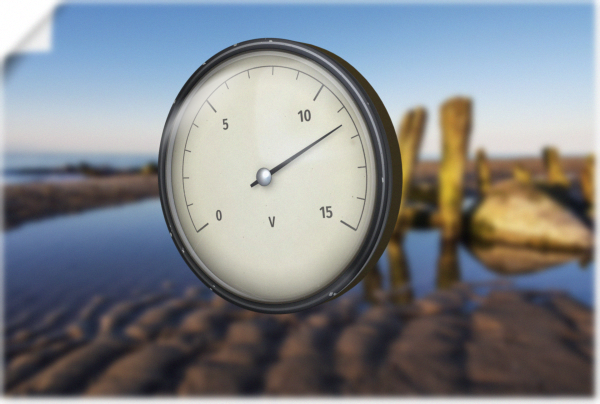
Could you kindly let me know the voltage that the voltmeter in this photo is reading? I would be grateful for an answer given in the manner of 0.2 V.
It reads 11.5 V
